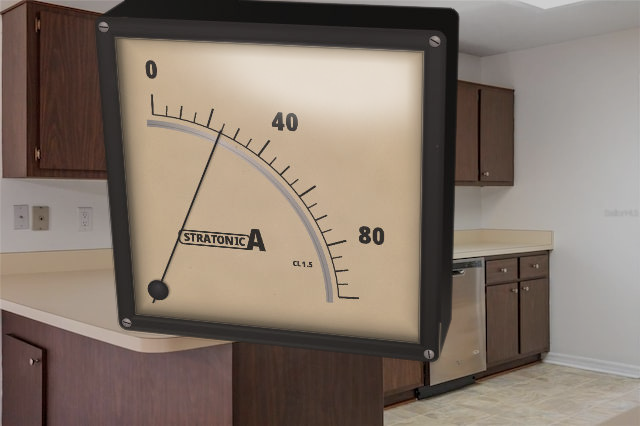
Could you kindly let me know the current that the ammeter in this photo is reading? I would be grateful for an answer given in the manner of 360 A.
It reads 25 A
